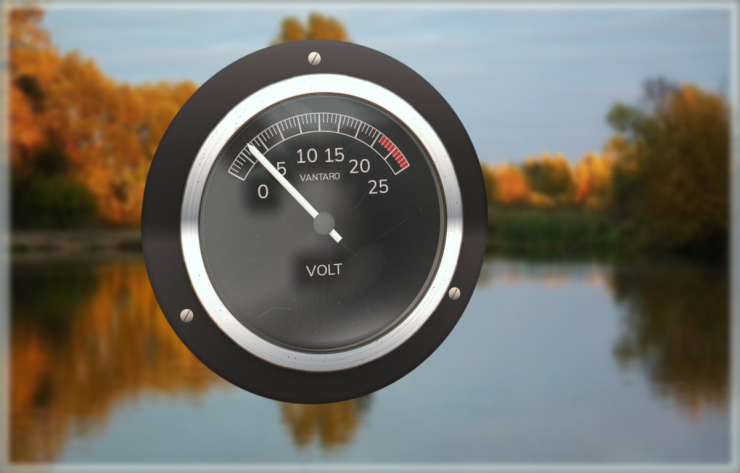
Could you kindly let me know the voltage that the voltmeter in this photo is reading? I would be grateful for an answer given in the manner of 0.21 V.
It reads 3.5 V
